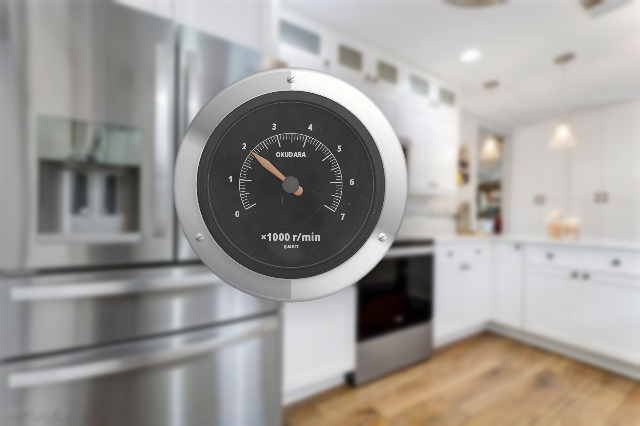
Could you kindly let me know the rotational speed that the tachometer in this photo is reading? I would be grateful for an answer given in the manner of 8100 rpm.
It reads 2000 rpm
